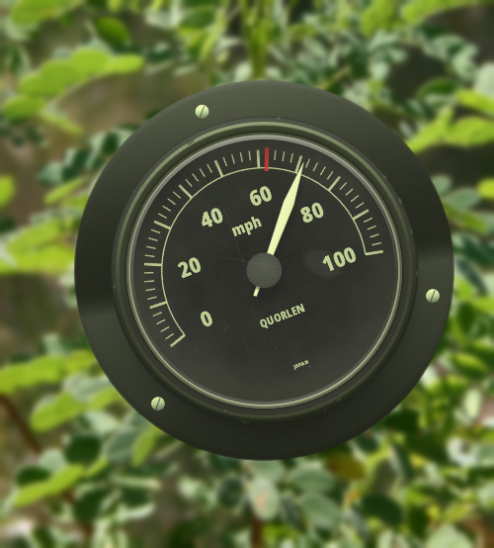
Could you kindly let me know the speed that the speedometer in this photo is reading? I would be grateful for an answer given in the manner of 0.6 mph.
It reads 71 mph
